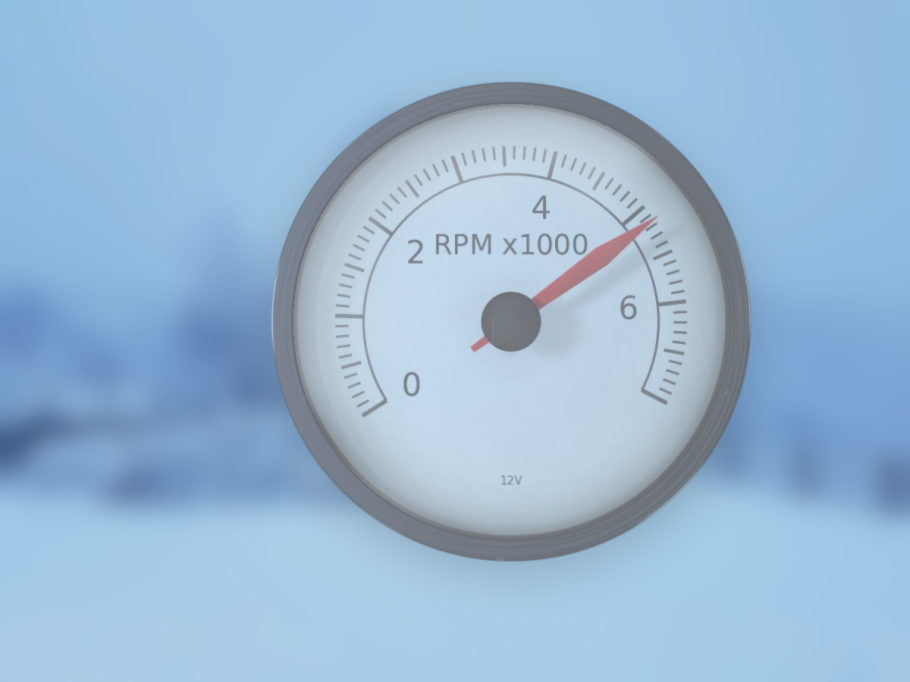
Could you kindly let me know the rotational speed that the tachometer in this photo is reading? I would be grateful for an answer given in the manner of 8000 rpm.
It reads 5150 rpm
